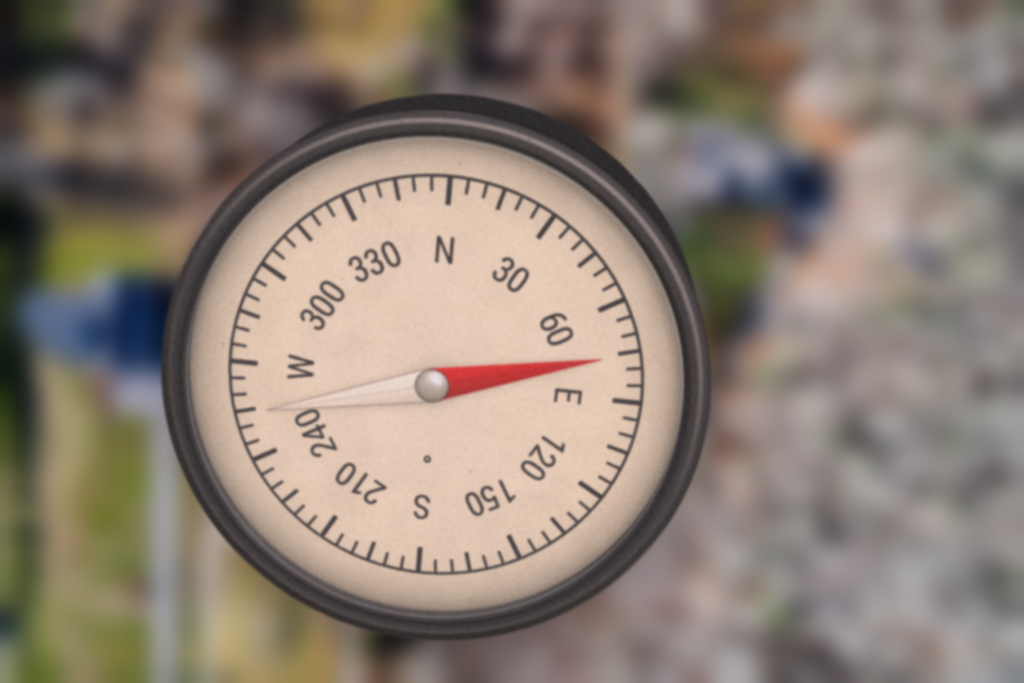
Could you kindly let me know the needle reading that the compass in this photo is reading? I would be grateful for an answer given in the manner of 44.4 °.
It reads 75 °
